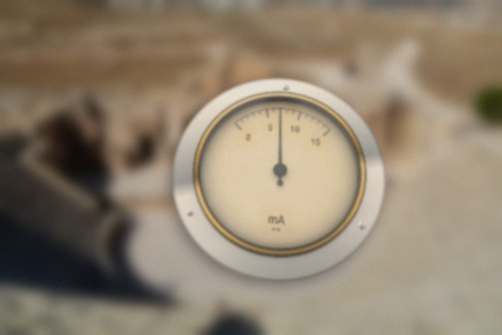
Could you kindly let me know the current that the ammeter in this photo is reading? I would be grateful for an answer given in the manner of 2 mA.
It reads 7 mA
